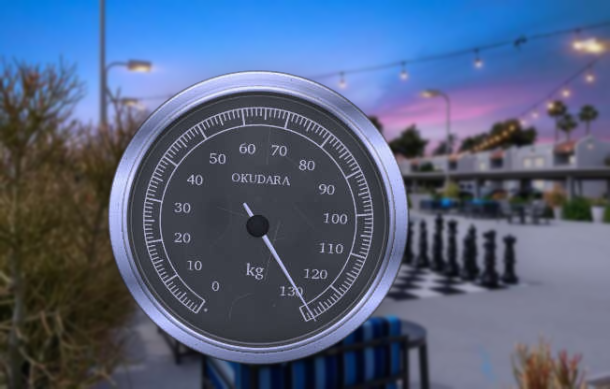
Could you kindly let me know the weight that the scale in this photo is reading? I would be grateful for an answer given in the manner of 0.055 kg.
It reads 128 kg
